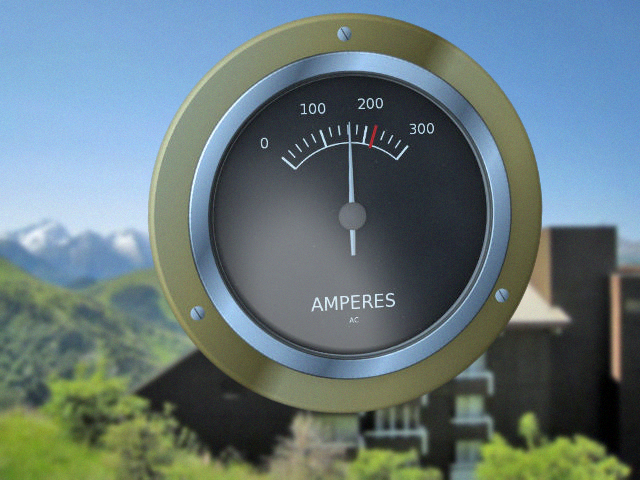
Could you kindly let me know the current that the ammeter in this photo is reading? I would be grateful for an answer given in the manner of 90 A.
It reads 160 A
